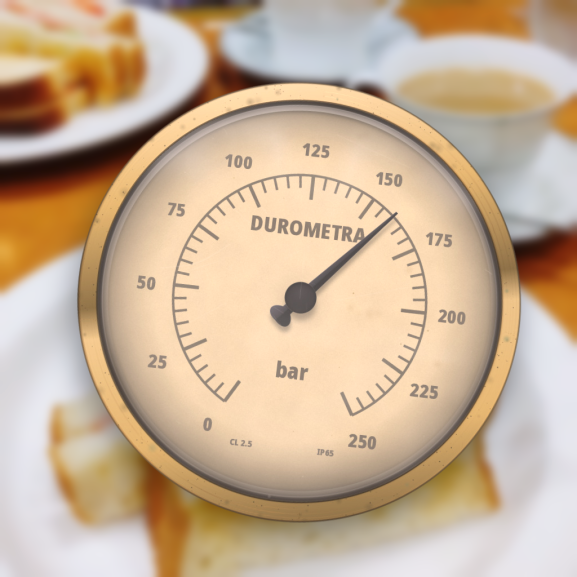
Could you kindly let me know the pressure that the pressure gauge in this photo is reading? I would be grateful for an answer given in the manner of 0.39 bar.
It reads 160 bar
